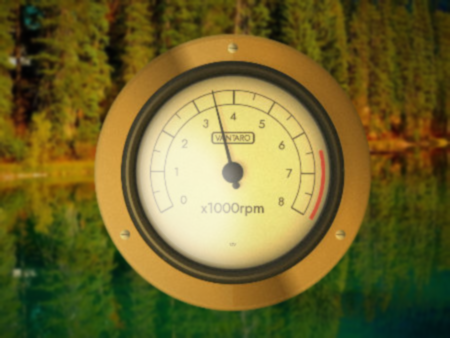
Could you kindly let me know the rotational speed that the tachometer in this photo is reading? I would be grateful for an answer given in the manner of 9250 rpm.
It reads 3500 rpm
